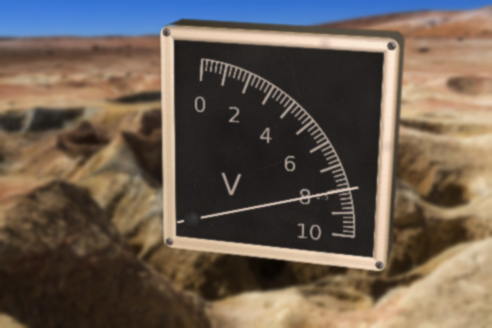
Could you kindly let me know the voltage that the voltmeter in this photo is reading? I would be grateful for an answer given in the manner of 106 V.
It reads 8 V
